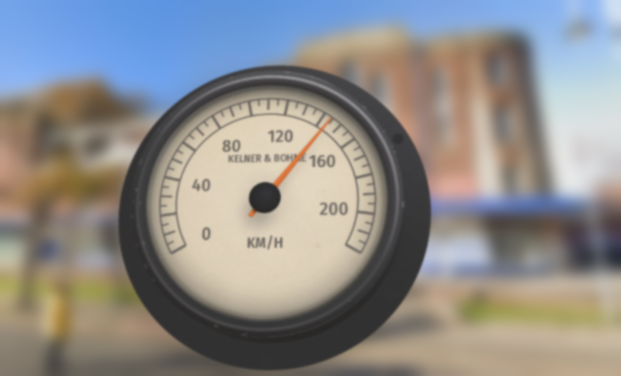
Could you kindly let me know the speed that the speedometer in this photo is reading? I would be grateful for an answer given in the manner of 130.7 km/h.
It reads 145 km/h
